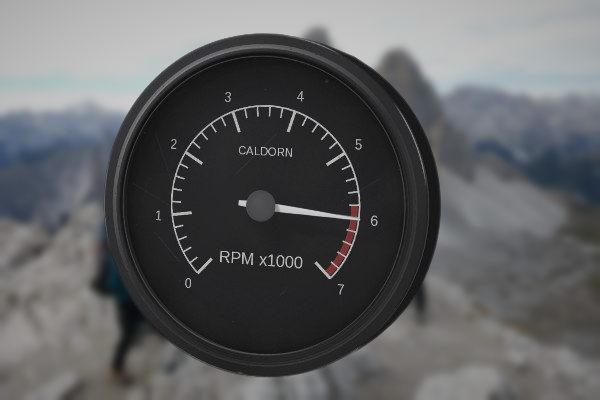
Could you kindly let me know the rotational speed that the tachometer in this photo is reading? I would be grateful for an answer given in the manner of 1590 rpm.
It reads 6000 rpm
